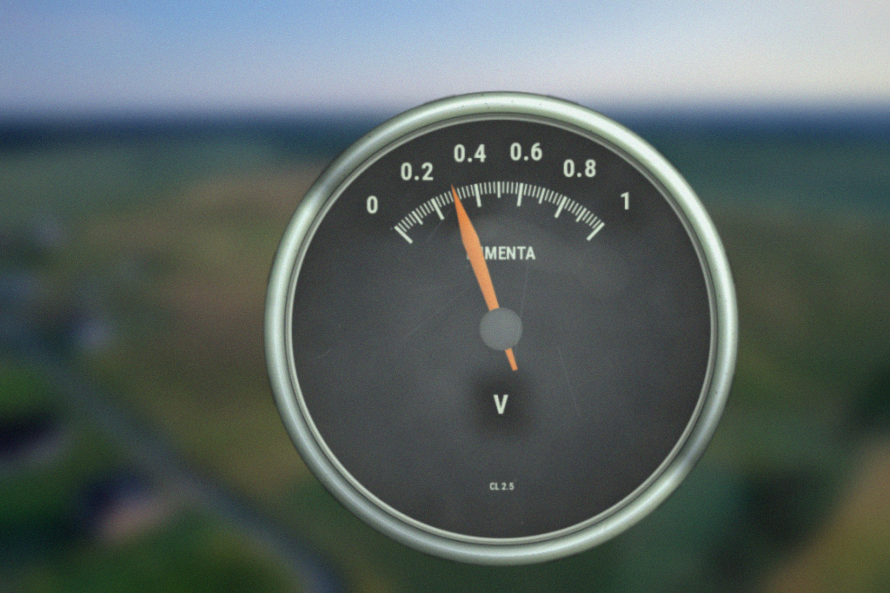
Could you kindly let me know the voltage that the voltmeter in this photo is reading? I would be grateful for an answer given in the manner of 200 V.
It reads 0.3 V
